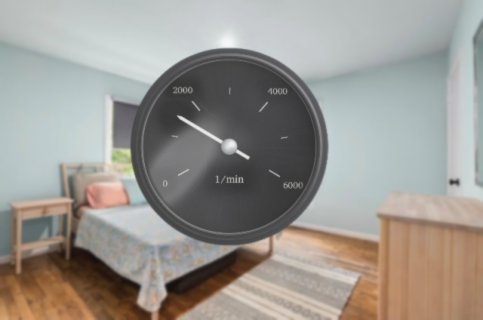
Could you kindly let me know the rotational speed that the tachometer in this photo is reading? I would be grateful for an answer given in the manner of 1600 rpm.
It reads 1500 rpm
